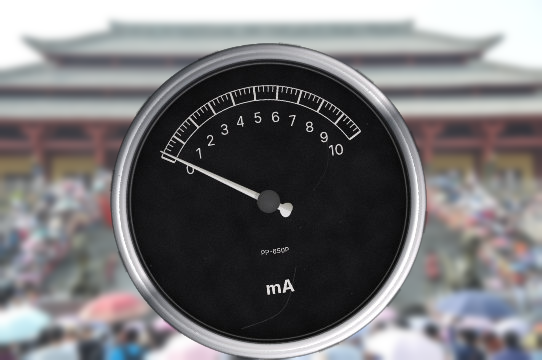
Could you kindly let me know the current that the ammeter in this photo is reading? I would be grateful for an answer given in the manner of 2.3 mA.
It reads 0.2 mA
